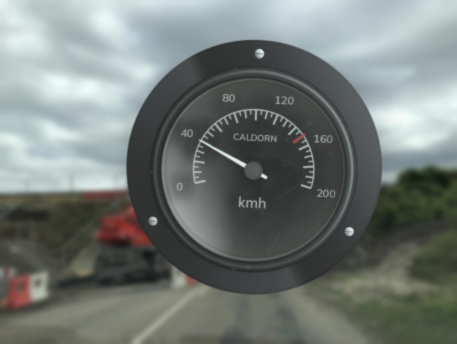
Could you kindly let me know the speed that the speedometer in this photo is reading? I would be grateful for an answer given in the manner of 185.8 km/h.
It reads 40 km/h
